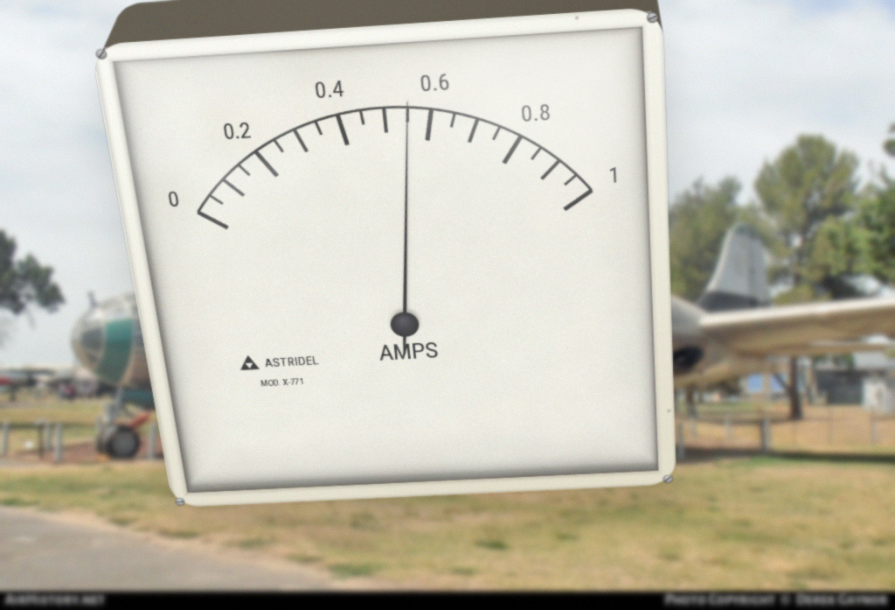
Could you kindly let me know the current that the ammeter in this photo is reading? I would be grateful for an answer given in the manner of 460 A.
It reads 0.55 A
